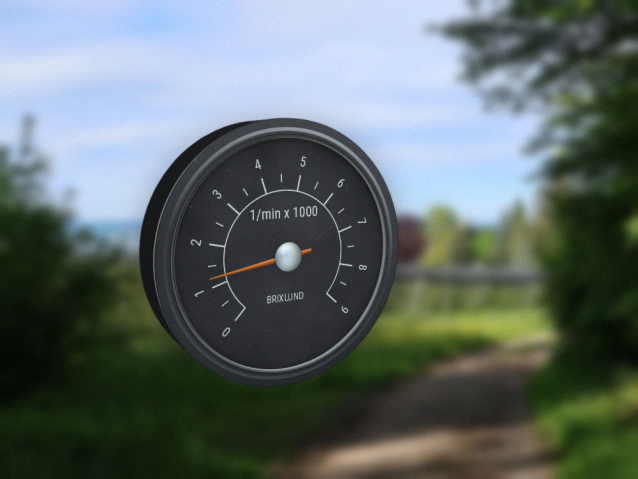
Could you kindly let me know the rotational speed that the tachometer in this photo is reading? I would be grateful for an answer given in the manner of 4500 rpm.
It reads 1250 rpm
